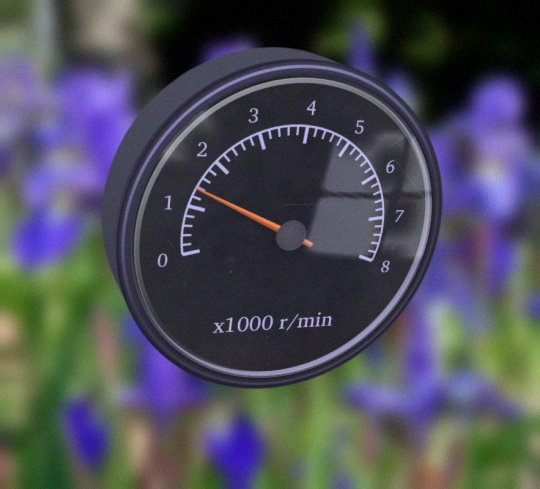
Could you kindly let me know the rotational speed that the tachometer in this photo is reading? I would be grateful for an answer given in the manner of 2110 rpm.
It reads 1400 rpm
